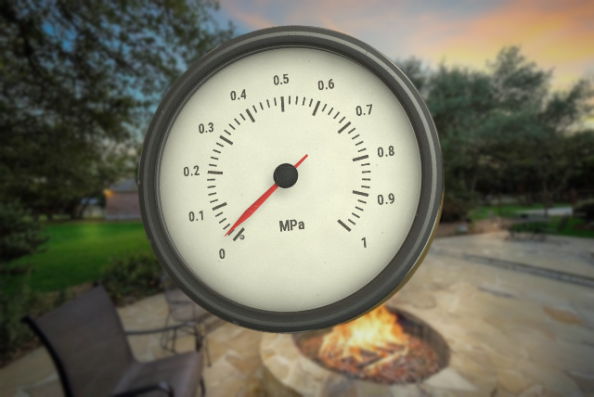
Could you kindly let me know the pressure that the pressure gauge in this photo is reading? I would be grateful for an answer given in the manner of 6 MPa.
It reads 0.02 MPa
